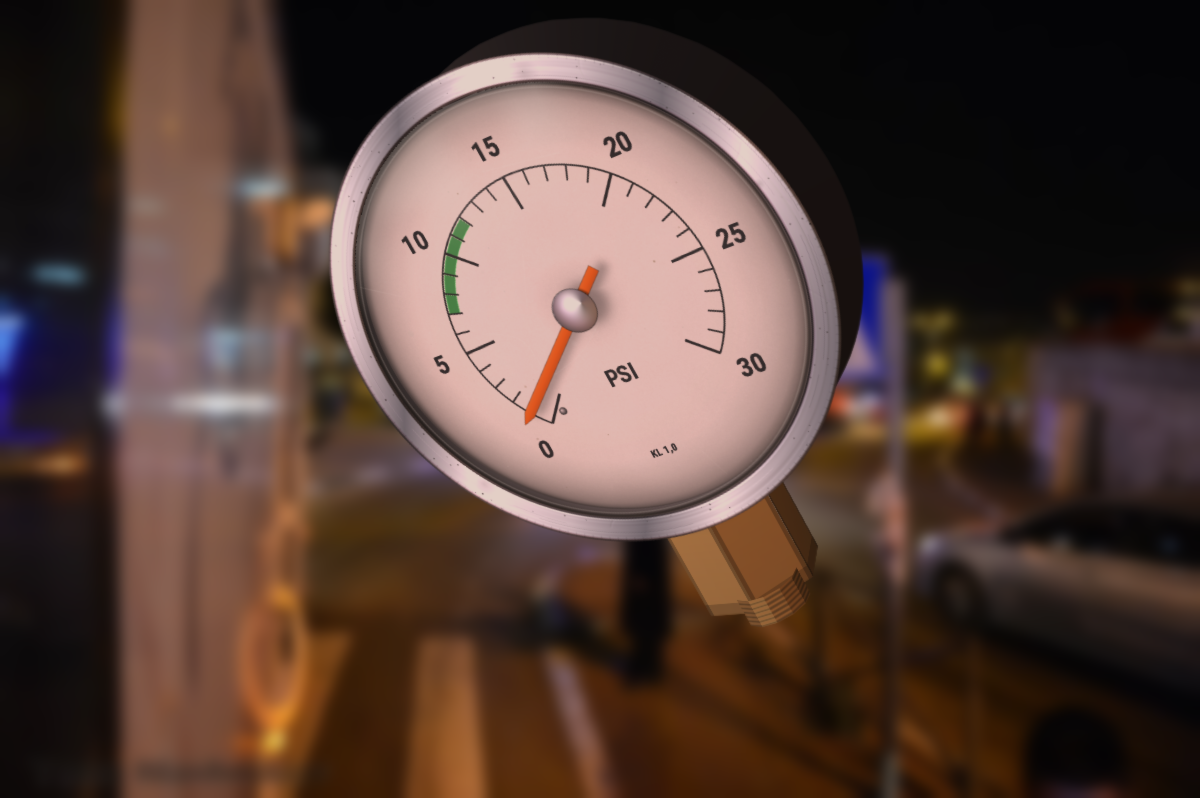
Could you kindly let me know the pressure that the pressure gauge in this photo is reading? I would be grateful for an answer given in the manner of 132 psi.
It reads 1 psi
